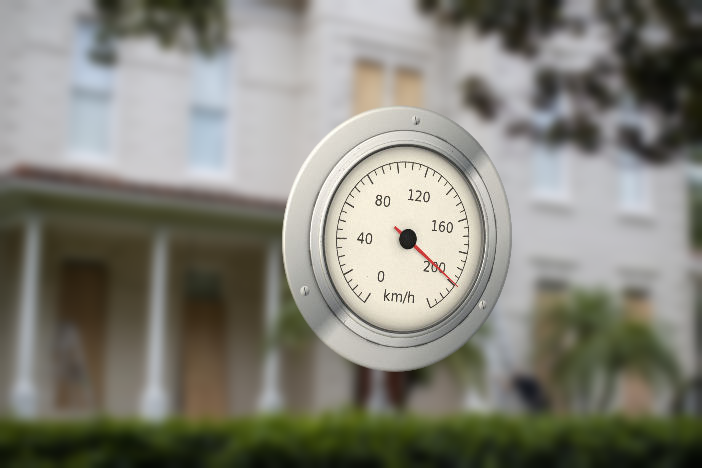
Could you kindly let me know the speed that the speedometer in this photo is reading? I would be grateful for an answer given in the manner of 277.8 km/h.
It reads 200 km/h
